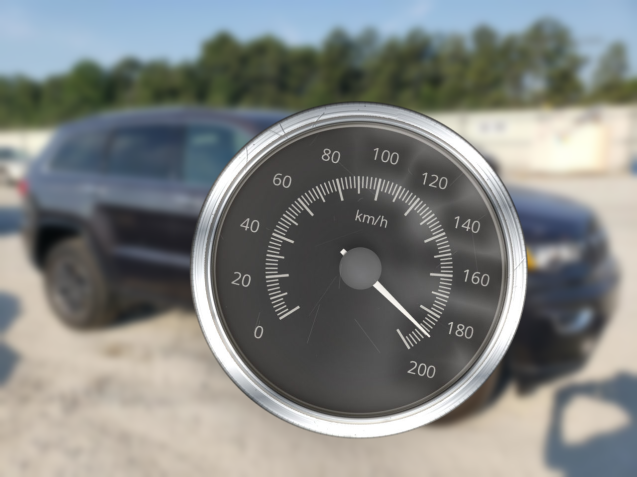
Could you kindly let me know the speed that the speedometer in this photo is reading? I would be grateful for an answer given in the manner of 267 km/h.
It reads 190 km/h
